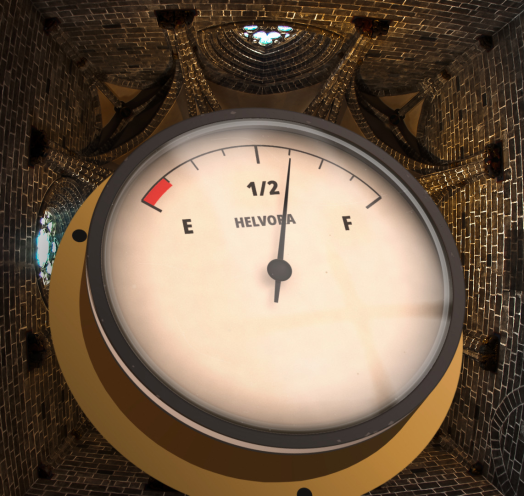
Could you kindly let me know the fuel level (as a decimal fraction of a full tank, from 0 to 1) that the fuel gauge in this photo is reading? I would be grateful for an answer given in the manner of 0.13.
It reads 0.625
